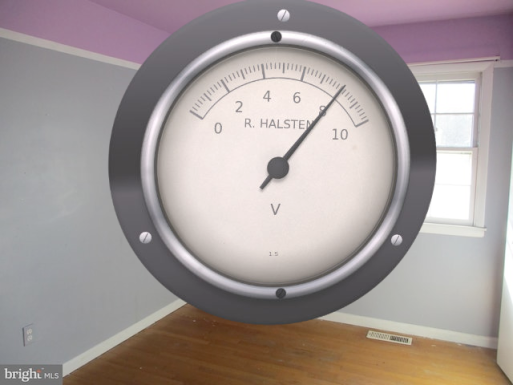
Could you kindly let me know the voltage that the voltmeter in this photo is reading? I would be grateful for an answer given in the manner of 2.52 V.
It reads 8 V
